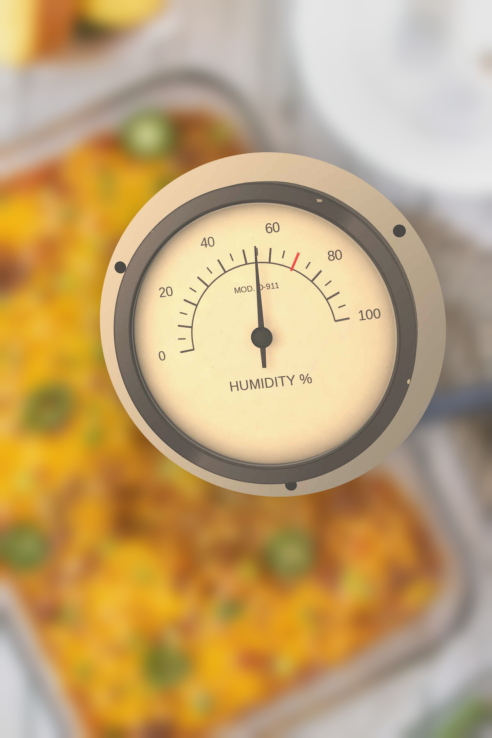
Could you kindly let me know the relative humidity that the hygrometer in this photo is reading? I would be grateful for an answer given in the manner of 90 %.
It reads 55 %
